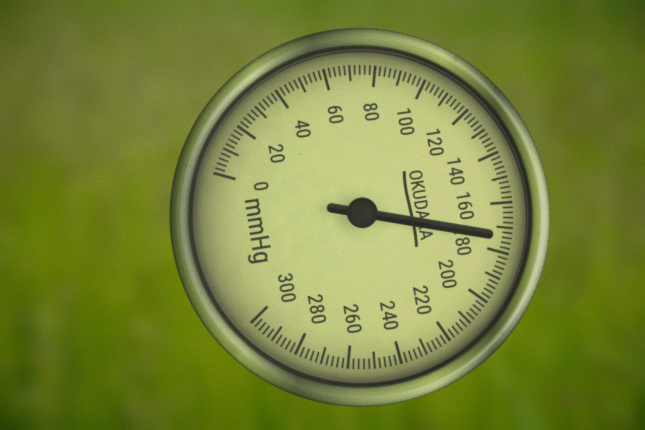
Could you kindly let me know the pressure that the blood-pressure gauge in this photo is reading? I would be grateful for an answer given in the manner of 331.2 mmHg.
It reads 174 mmHg
